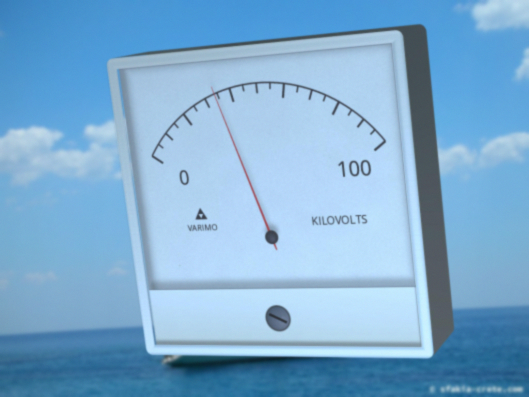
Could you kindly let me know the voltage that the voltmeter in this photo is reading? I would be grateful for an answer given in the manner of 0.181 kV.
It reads 35 kV
